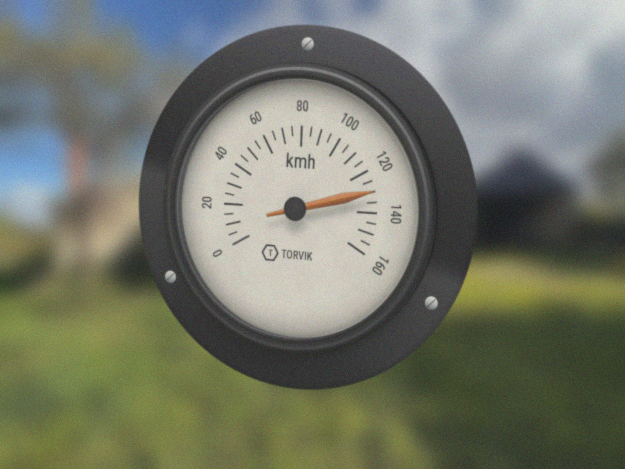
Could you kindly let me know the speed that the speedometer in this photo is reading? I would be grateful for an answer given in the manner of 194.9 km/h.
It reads 130 km/h
